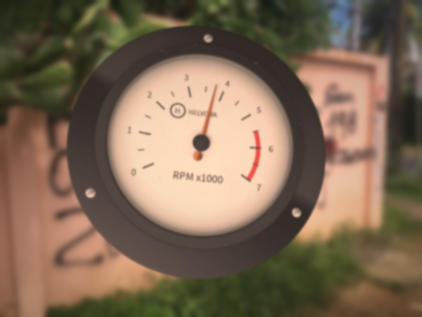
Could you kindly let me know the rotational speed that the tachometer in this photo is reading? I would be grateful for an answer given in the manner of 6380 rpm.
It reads 3750 rpm
